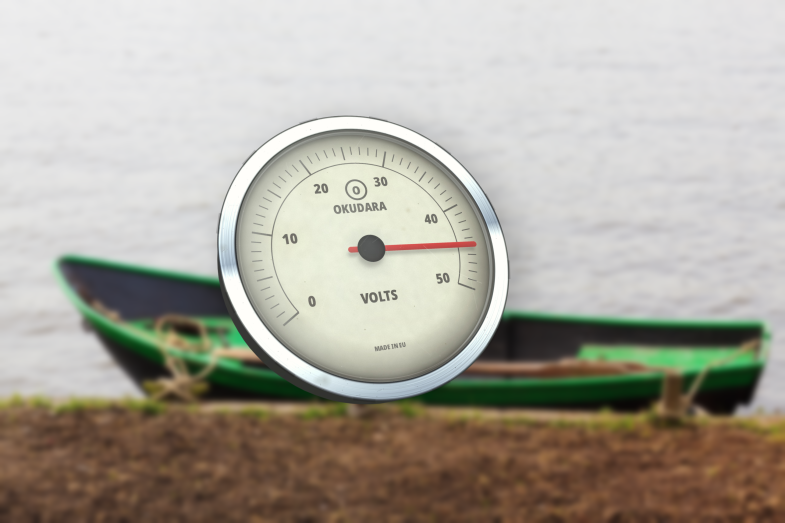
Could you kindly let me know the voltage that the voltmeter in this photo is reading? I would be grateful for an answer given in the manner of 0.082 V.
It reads 45 V
